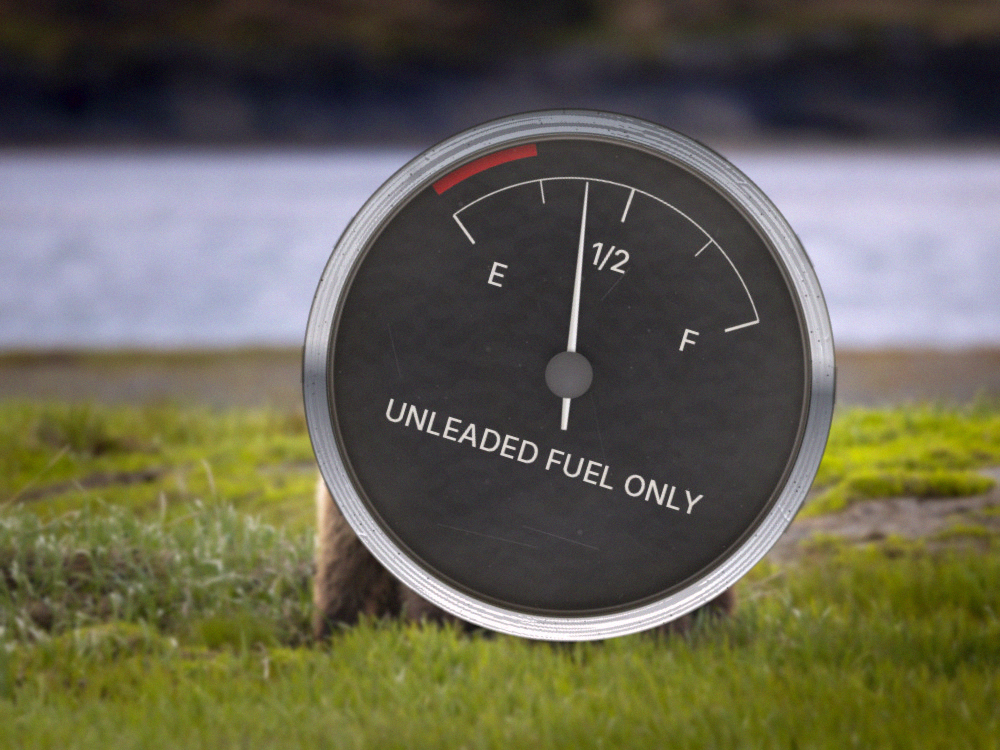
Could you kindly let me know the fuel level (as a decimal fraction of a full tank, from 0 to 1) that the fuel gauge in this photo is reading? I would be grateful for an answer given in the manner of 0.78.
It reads 0.375
